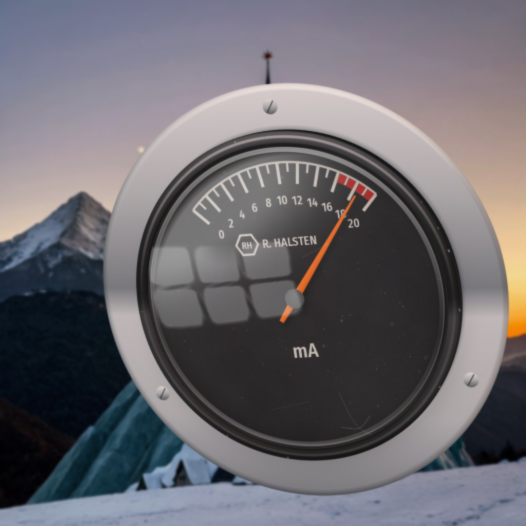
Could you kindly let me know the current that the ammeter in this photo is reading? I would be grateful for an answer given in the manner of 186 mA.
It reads 18.5 mA
